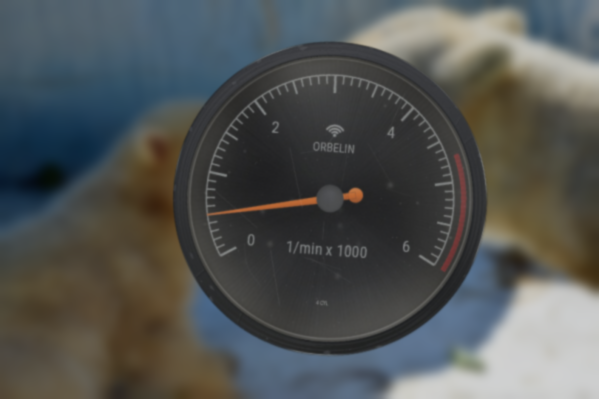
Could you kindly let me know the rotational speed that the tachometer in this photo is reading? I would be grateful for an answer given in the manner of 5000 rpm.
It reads 500 rpm
